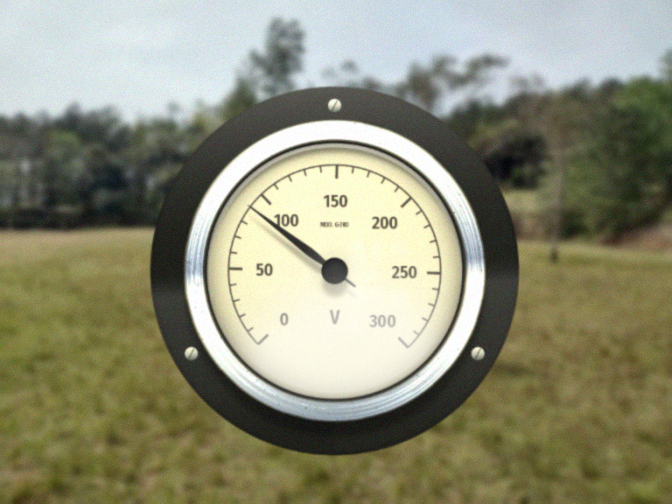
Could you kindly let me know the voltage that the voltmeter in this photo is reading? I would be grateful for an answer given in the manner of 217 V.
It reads 90 V
